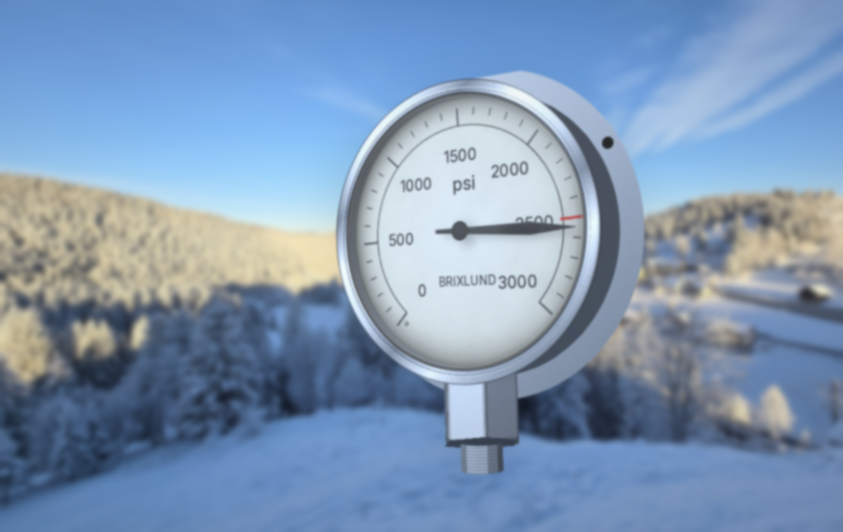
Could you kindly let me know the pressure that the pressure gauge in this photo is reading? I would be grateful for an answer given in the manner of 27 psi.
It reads 2550 psi
